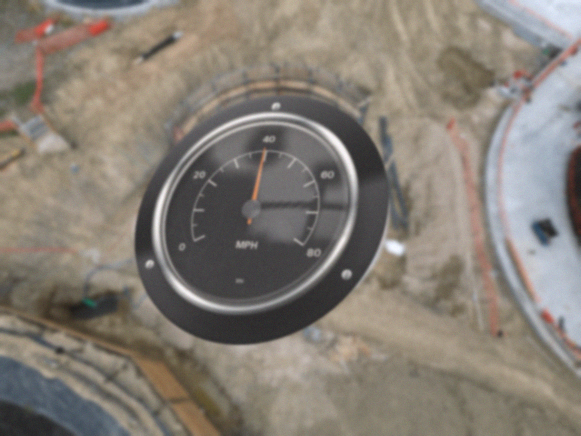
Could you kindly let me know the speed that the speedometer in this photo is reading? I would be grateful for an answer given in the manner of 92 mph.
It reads 40 mph
